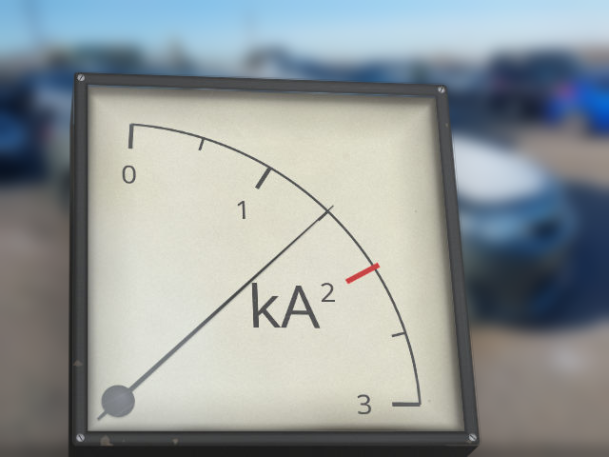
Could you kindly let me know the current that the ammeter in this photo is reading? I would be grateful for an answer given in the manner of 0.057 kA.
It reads 1.5 kA
